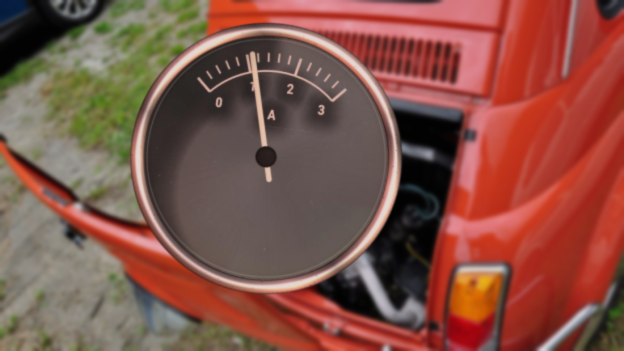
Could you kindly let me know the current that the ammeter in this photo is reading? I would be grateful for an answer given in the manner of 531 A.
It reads 1.1 A
